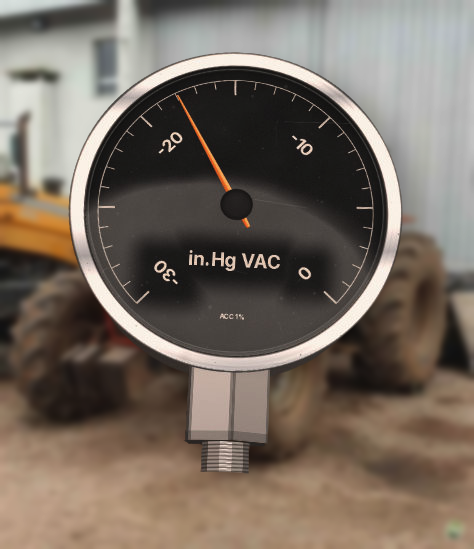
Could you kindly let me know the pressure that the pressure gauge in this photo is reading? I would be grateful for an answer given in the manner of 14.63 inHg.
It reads -18 inHg
